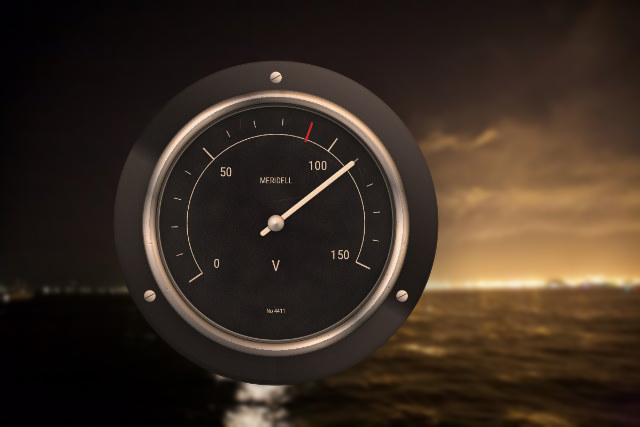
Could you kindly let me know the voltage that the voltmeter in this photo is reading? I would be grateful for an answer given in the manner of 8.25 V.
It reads 110 V
